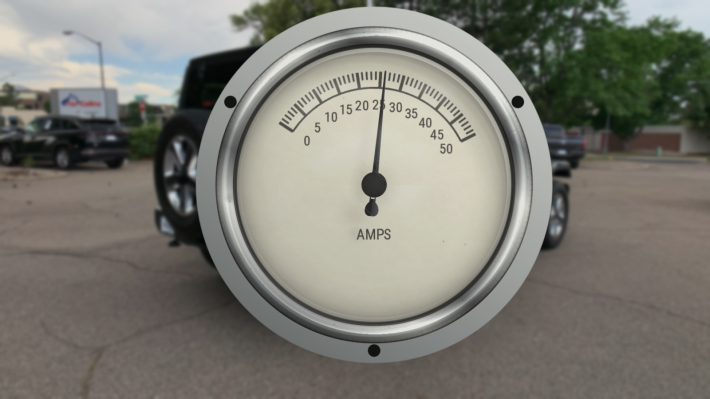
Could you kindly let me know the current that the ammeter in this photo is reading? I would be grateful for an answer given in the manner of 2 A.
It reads 26 A
